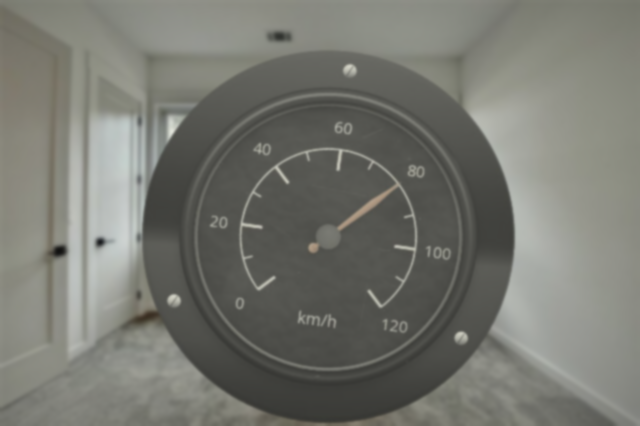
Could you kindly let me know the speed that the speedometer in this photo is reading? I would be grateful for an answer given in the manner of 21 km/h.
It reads 80 km/h
